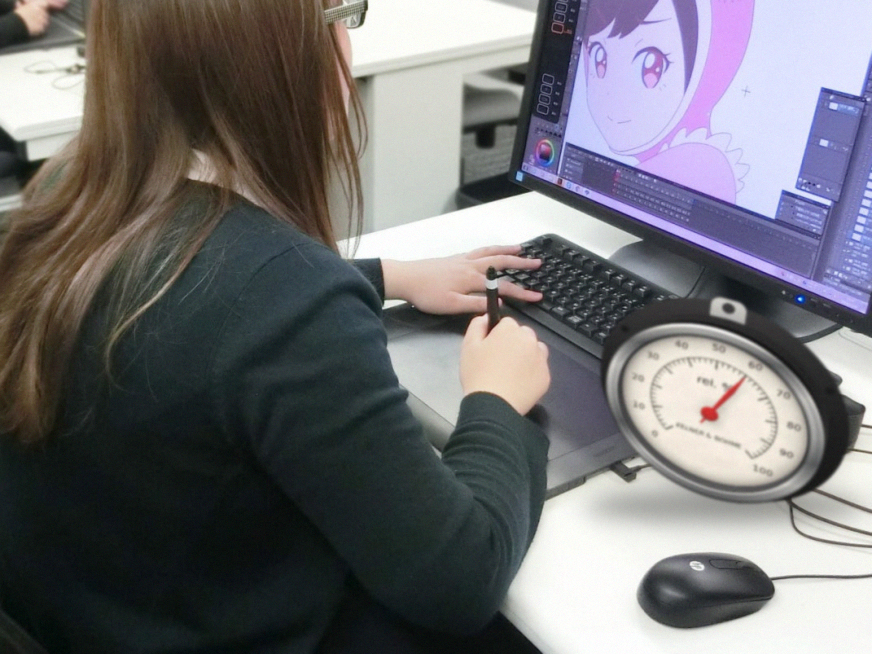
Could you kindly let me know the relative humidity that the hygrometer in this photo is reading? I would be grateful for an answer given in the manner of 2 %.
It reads 60 %
